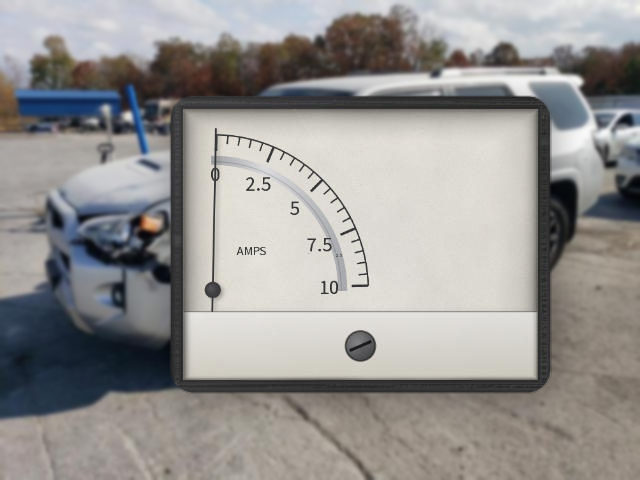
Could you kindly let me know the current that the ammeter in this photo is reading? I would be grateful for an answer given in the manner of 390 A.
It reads 0 A
